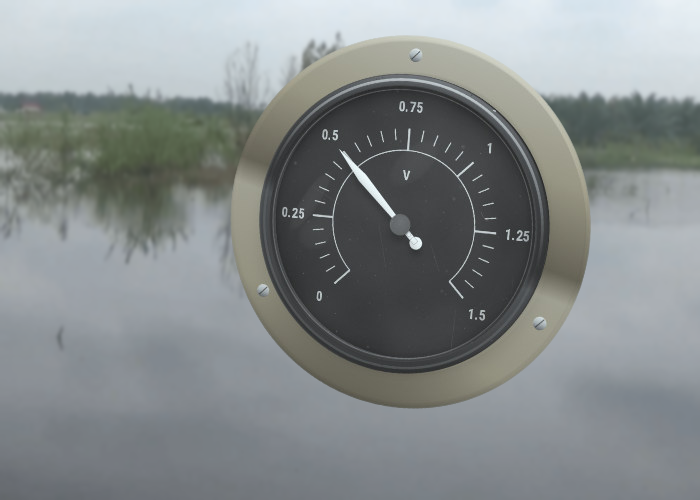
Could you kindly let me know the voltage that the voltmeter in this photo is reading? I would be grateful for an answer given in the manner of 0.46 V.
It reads 0.5 V
